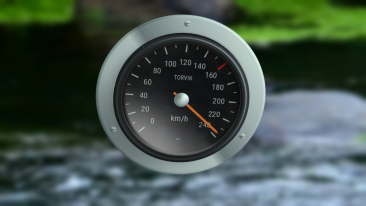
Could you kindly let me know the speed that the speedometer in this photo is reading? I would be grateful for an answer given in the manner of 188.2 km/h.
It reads 235 km/h
